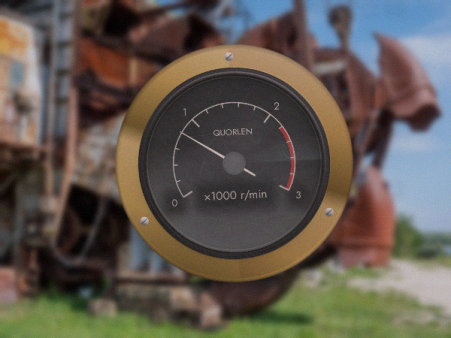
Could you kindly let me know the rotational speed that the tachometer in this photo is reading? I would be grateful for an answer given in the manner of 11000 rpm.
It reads 800 rpm
